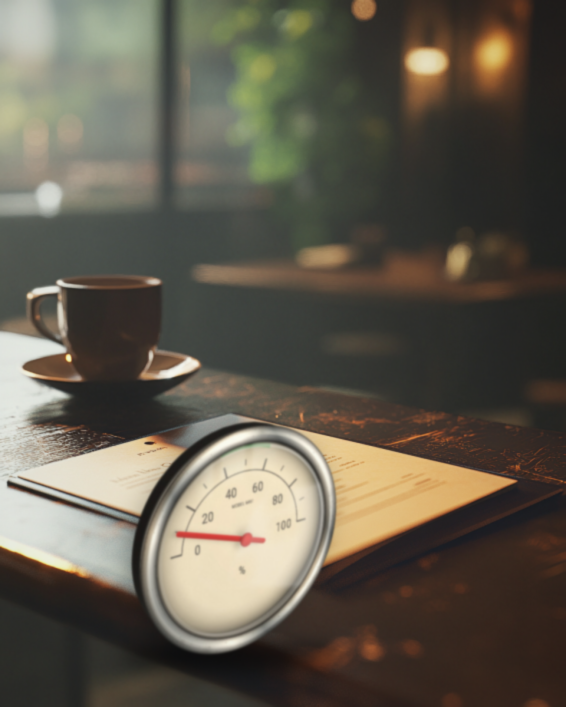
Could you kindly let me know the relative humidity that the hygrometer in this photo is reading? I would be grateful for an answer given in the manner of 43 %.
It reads 10 %
